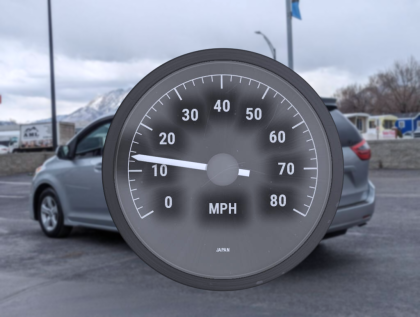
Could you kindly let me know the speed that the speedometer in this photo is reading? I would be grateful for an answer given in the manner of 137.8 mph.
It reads 13 mph
